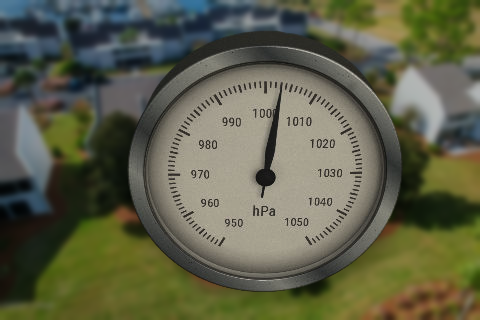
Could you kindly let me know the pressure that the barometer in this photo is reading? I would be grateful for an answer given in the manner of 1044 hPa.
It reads 1003 hPa
